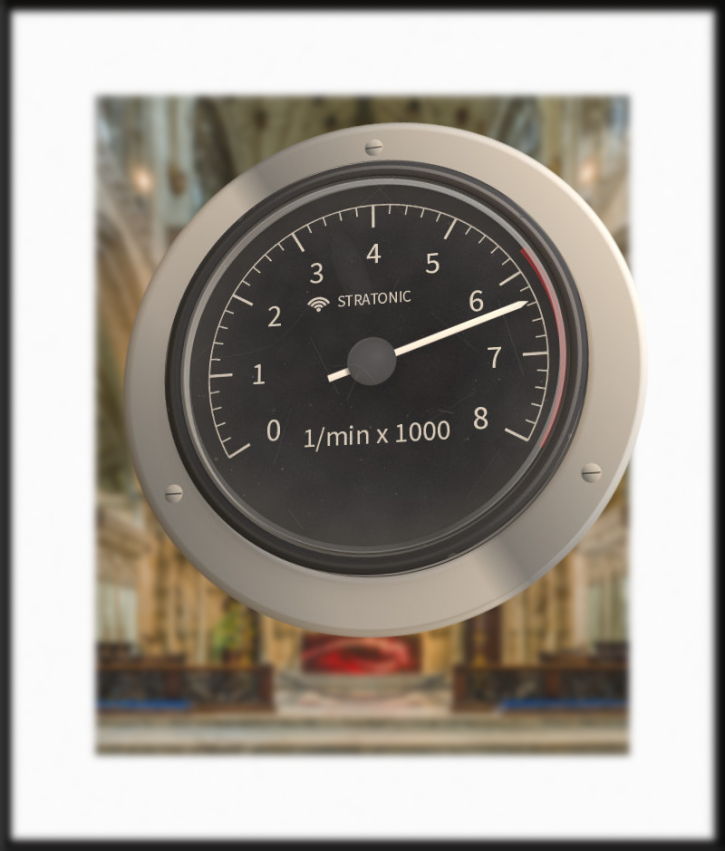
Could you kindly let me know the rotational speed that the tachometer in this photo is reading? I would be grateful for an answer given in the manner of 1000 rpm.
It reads 6400 rpm
